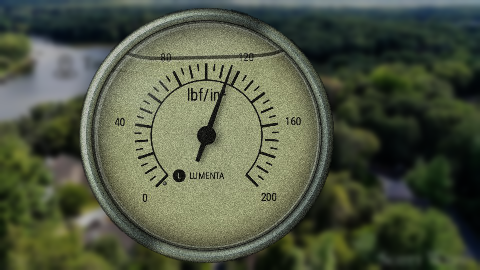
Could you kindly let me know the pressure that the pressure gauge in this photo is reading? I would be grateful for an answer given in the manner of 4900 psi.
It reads 115 psi
